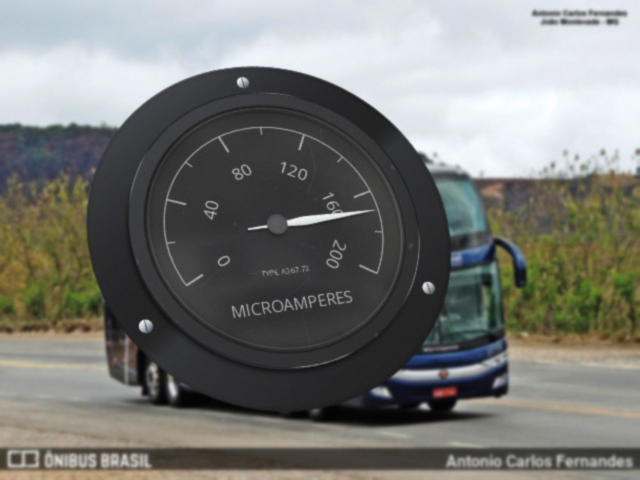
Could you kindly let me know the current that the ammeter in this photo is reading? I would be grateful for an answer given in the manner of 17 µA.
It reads 170 µA
